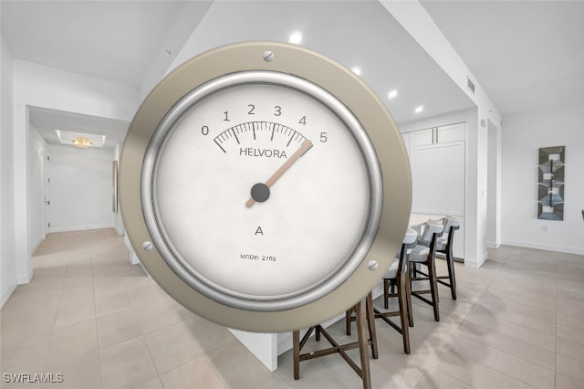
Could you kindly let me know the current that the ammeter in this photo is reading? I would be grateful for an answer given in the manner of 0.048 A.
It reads 4.8 A
